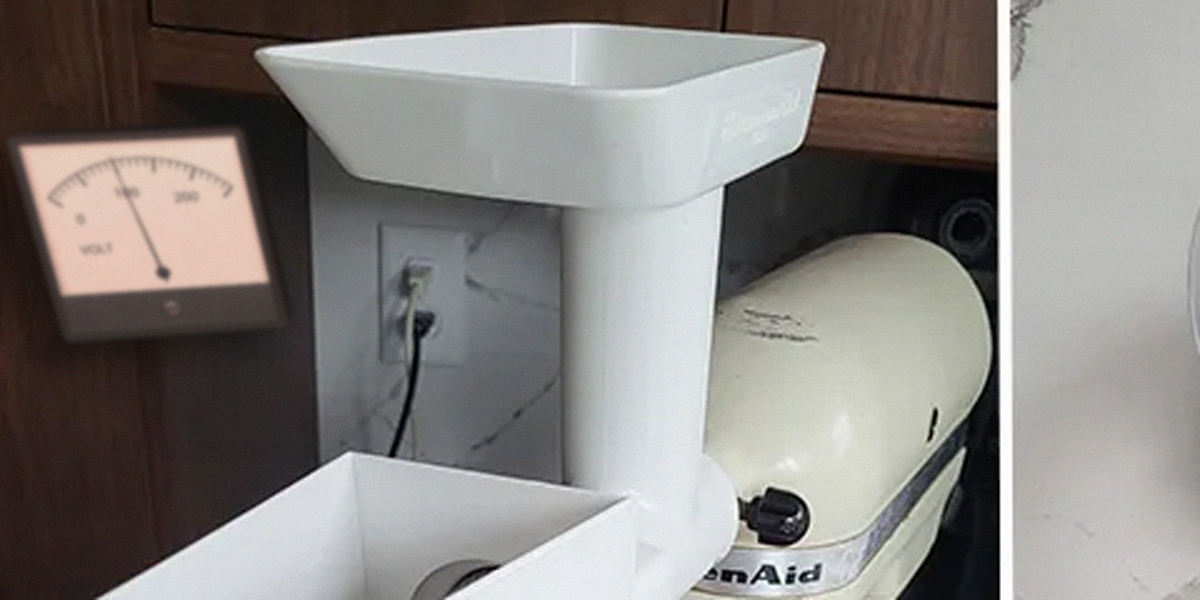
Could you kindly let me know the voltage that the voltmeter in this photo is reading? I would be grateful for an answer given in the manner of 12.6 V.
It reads 100 V
